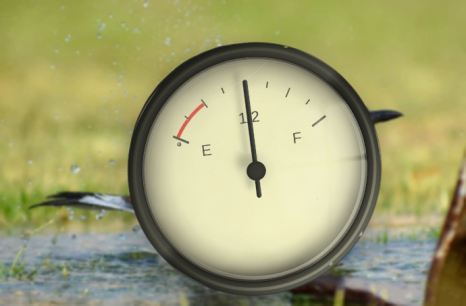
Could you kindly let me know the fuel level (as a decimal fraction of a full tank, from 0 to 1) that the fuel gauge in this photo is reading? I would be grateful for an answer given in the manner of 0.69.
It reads 0.5
